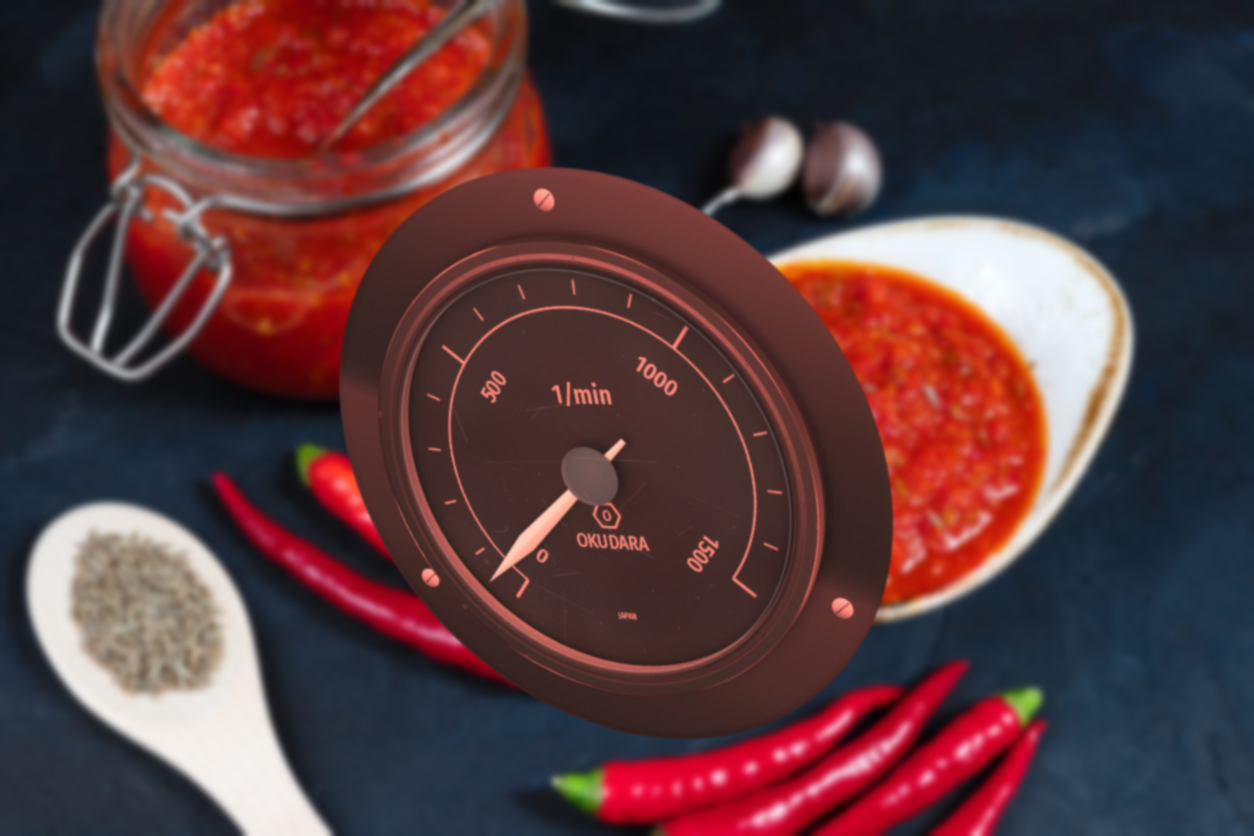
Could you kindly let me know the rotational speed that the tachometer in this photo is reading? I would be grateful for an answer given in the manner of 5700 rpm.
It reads 50 rpm
